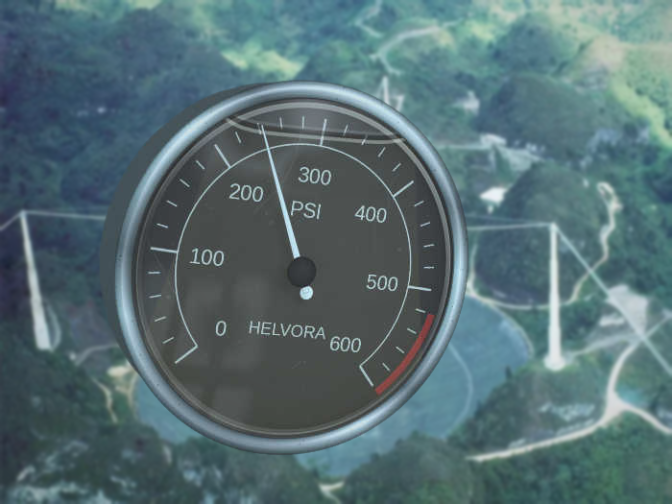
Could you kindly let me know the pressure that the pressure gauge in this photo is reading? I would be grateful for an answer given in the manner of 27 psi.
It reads 240 psi
